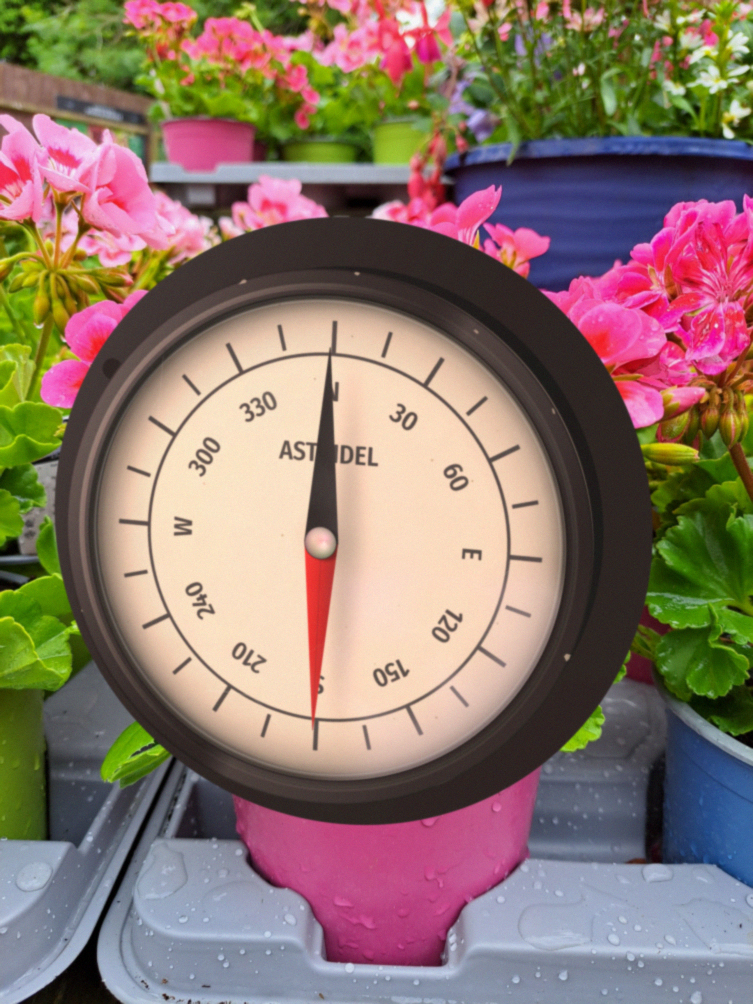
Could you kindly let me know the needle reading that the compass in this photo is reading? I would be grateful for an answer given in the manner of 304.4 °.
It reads 180 °
